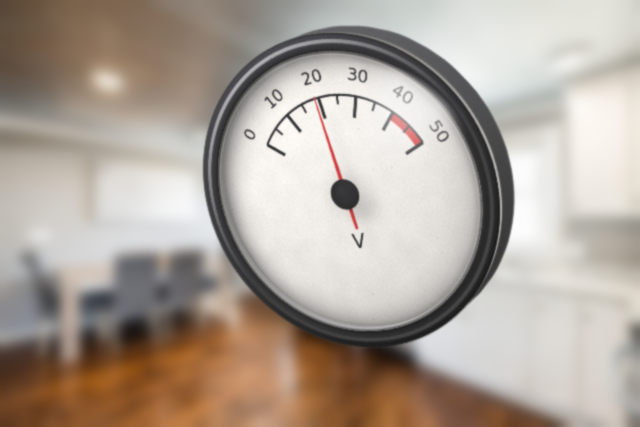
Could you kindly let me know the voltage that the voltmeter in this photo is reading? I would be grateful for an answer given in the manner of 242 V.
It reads 20 V
